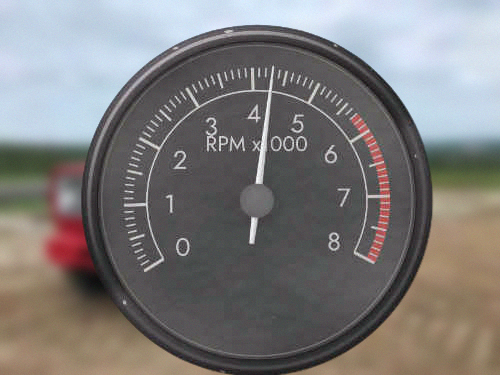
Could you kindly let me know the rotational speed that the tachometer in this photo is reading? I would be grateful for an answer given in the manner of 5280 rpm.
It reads 4300 rpm
